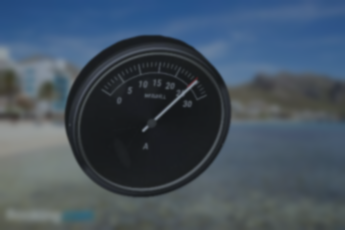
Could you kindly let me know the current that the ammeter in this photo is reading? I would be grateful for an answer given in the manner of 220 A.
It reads 25 A
